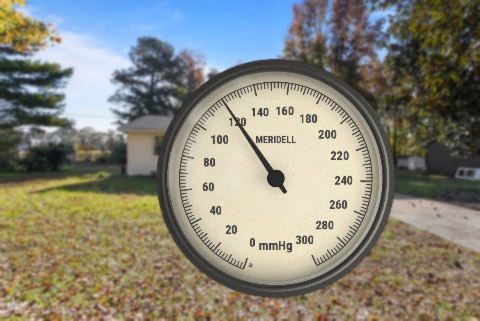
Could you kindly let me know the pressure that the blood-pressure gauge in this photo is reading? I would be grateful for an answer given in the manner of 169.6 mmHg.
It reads 120 mmHg
